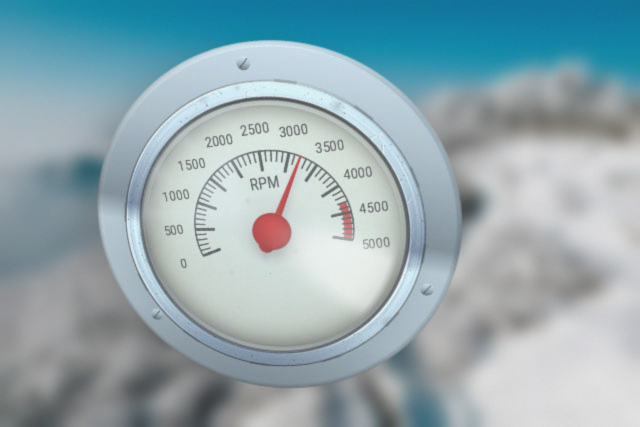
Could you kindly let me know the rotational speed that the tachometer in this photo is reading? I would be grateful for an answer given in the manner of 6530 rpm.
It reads 3200 rpm
